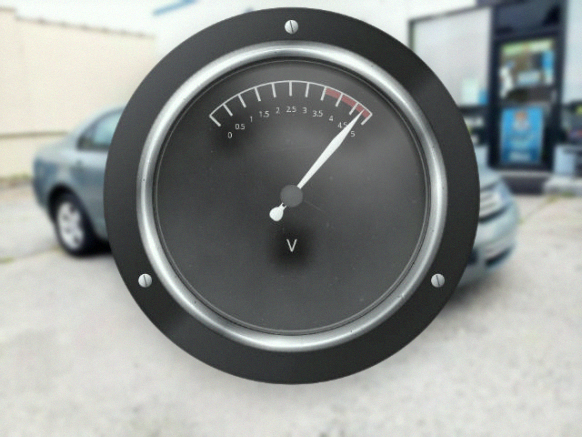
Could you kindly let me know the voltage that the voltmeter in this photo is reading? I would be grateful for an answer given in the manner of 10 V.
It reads 4.75 V
